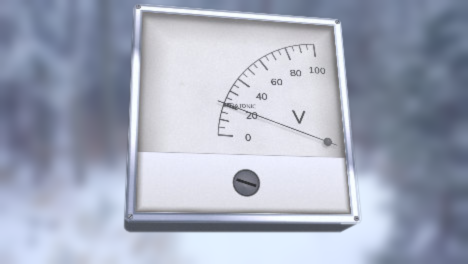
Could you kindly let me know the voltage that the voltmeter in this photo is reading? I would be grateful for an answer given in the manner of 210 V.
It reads 20 V
